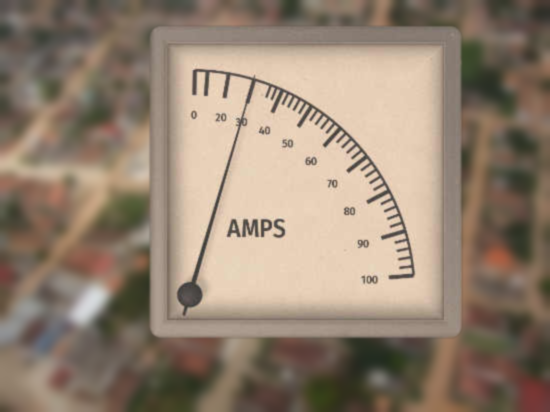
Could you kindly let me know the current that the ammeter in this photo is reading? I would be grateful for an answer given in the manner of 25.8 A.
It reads 30 A
